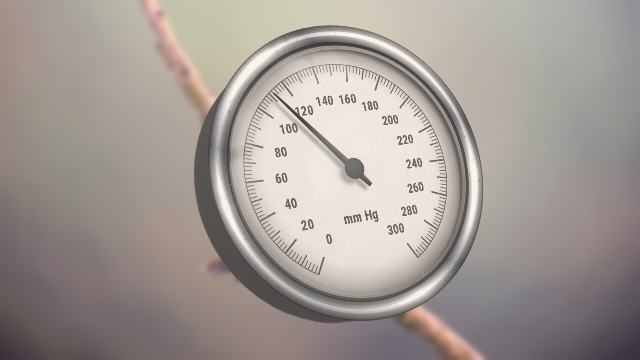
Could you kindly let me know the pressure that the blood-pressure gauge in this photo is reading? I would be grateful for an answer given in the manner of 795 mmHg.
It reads 110 mmHg
